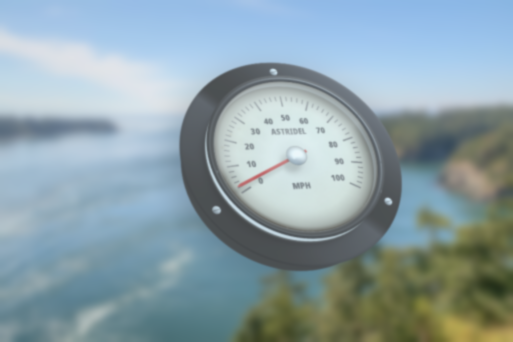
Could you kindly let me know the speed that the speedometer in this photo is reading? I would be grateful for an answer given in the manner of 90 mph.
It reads 2 mph
